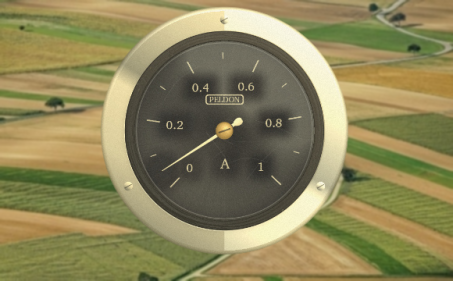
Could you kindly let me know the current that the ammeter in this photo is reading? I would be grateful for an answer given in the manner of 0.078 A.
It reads 0.05 A
